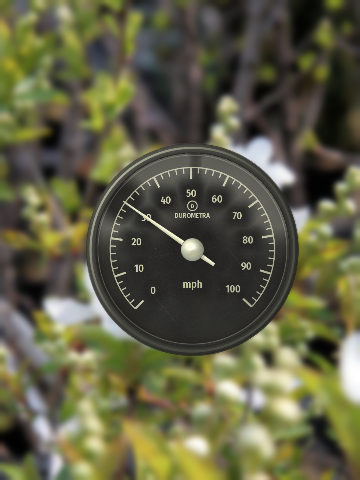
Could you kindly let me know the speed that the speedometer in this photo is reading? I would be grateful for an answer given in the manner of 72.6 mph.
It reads 30 mph
